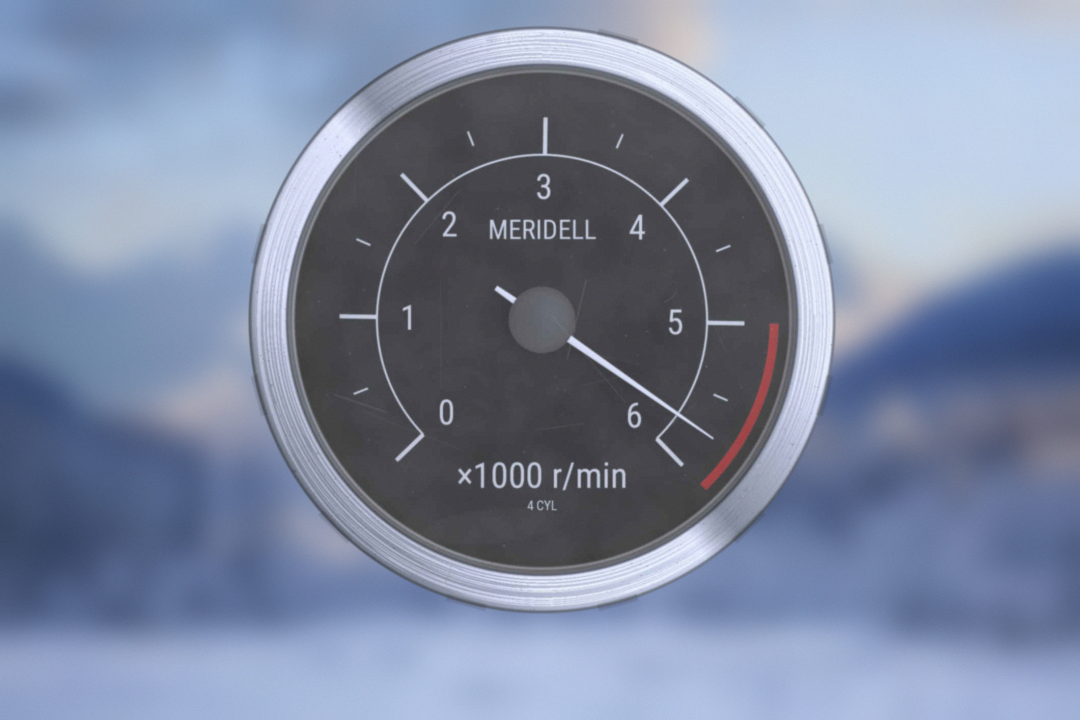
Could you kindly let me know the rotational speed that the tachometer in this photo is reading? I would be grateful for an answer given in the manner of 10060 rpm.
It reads 5750 rpm
